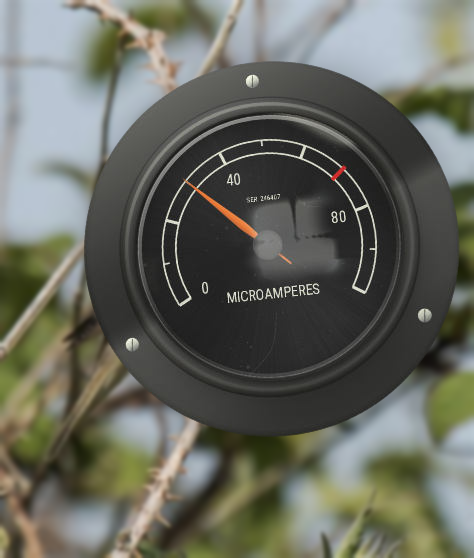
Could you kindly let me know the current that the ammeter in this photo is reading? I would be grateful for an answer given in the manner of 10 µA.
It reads 30 µA
